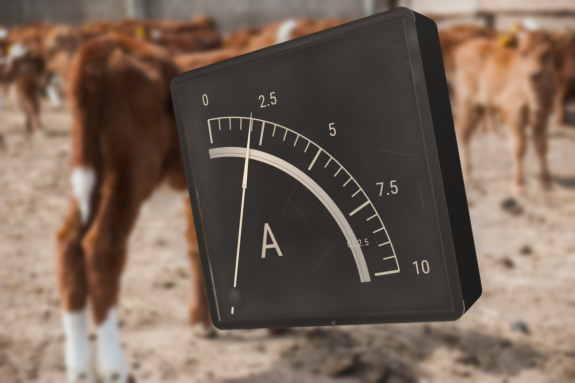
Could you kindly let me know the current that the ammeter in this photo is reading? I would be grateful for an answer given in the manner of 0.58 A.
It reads 2 A
